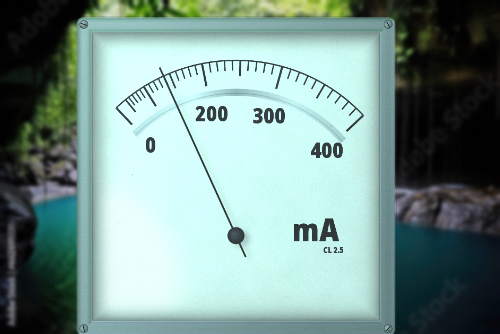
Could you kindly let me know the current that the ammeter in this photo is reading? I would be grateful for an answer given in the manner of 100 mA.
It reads 140 mA
